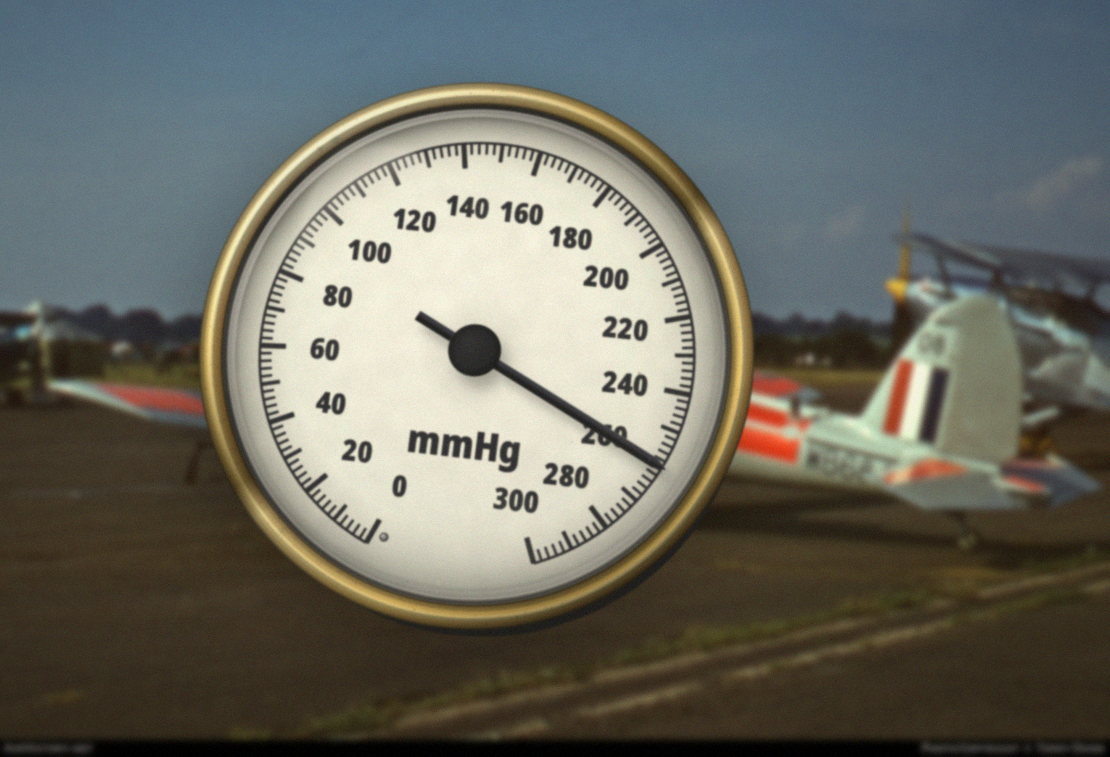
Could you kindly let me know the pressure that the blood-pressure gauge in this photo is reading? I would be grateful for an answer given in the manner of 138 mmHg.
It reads 260 mmHg
